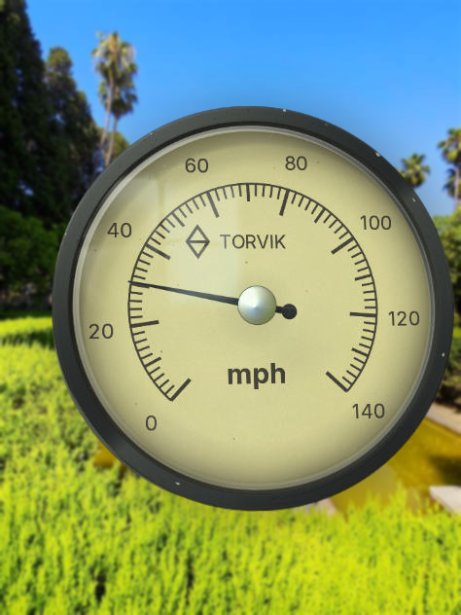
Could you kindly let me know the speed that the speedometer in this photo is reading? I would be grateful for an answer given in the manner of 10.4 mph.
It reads 30 mph
